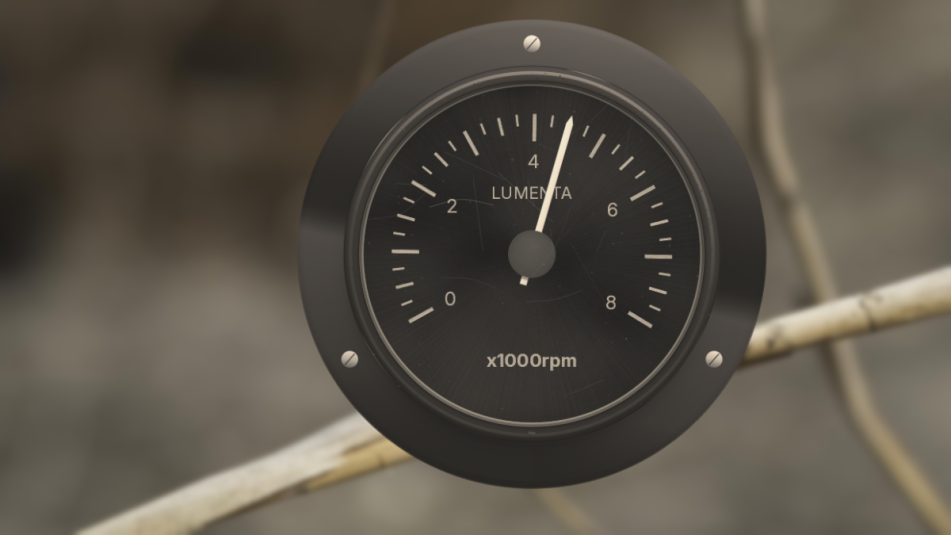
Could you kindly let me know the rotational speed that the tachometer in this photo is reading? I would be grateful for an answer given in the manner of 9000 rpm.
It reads 4500 rpm
